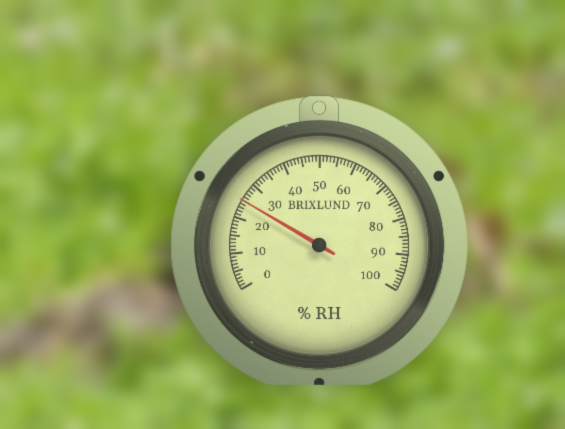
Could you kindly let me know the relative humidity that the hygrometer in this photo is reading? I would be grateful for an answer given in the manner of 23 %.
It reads 25 %
